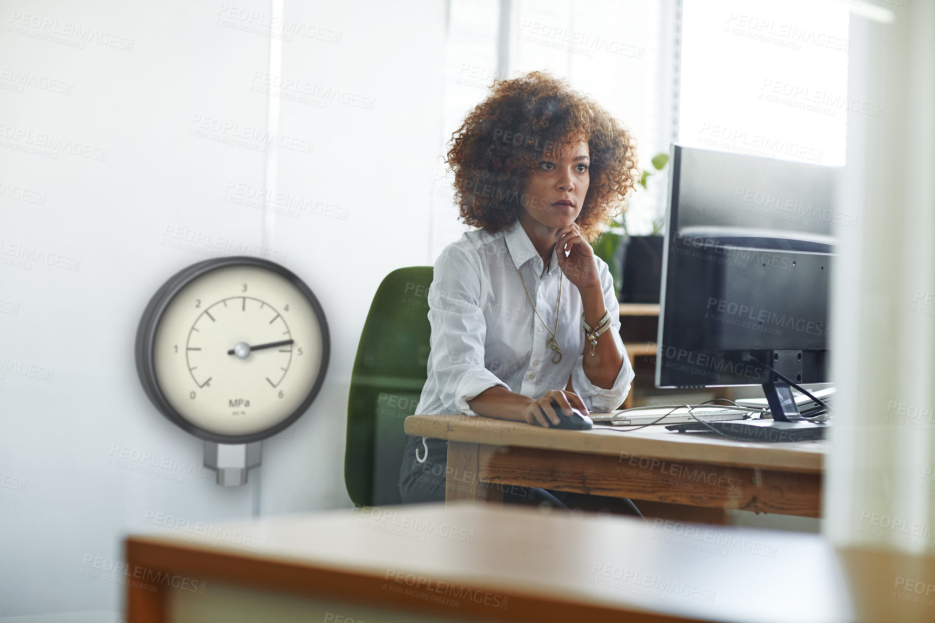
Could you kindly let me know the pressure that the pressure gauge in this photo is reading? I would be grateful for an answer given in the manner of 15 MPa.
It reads 4.75 MPa
